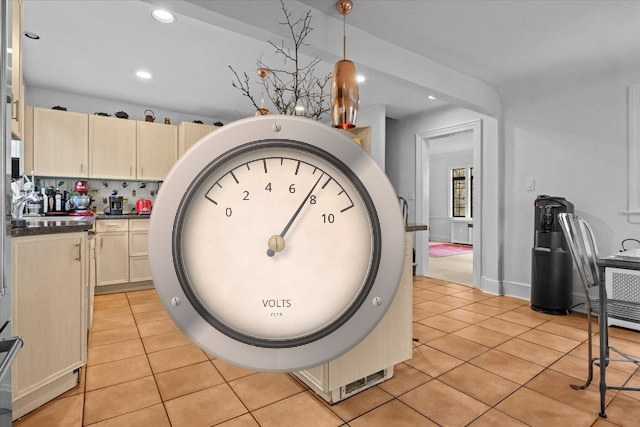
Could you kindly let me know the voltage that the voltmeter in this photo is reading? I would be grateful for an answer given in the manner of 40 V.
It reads 7.5 V
